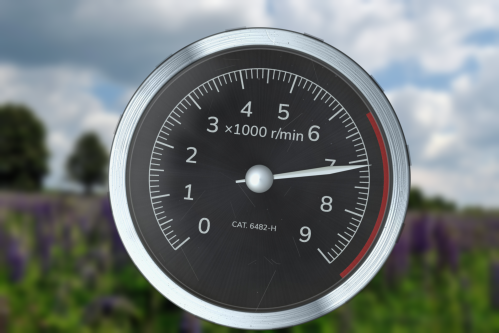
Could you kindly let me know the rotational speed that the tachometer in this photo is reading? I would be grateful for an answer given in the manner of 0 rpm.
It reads 7100 rpm
